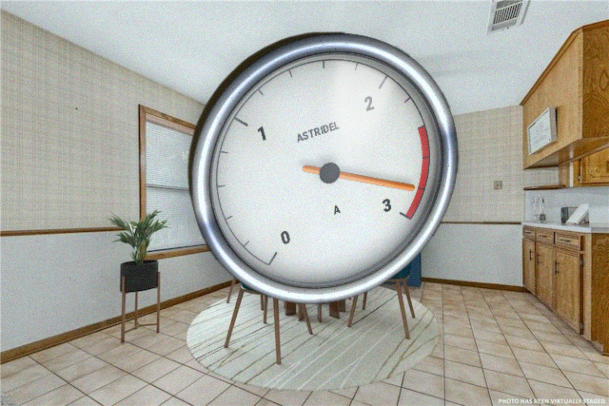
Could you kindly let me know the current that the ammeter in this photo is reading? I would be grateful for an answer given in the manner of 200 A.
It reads 2.8 A
